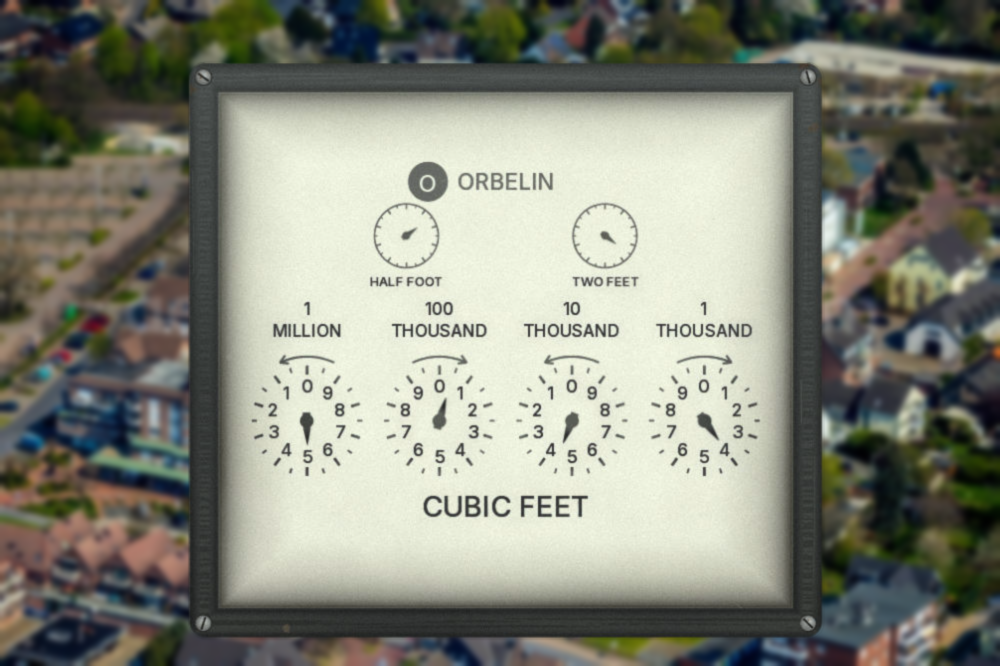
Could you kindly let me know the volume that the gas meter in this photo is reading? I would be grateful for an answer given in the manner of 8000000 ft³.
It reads 504400 ft³
